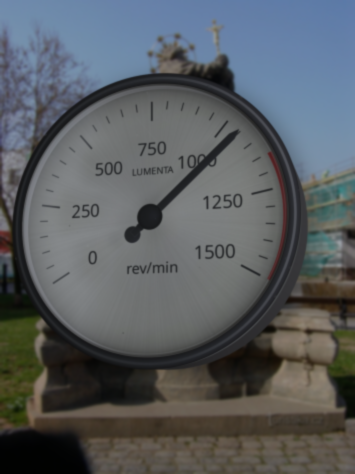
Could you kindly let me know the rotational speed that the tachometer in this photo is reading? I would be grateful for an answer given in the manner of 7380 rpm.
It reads 1050 rpm
